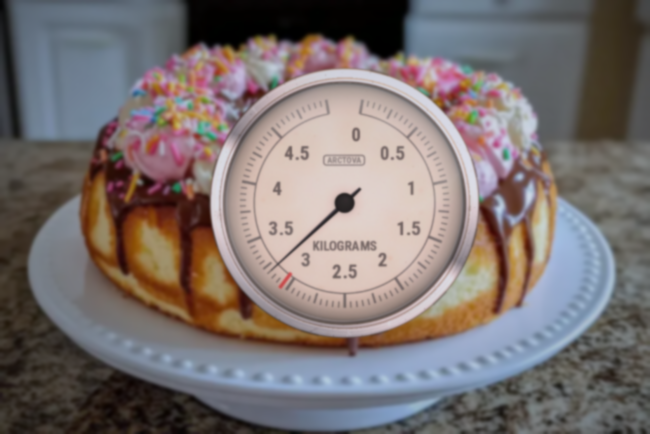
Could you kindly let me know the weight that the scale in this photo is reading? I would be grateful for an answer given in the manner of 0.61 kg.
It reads 3.2 kg
